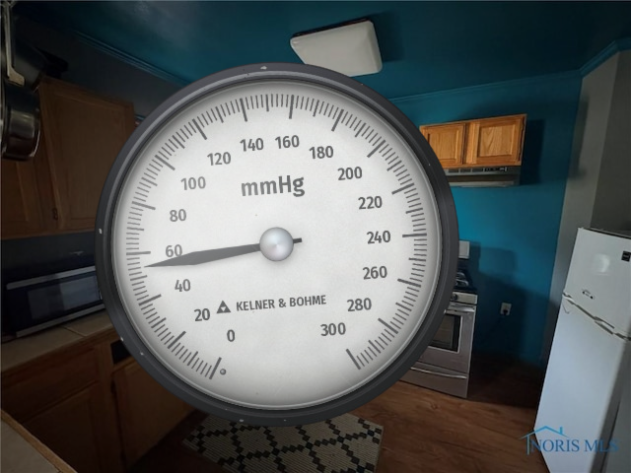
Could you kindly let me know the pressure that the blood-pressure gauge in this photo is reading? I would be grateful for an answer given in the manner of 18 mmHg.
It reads 54 mmHg
